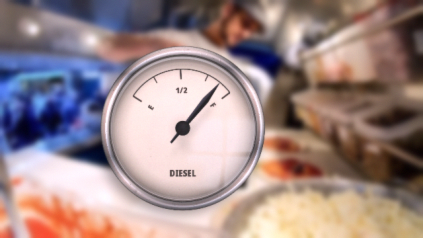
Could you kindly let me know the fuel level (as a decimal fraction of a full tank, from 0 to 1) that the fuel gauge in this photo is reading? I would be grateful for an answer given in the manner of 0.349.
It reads 0.875
